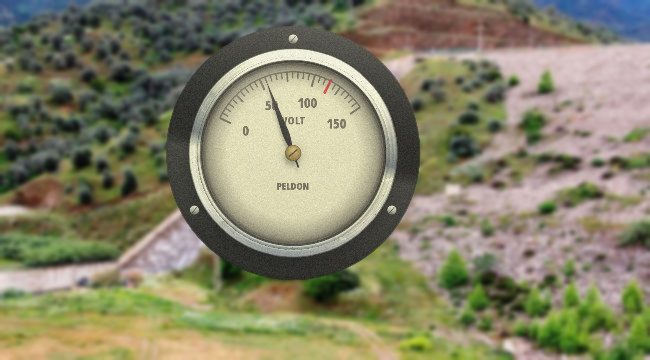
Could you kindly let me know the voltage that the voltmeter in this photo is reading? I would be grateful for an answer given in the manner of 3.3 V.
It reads 55 V
